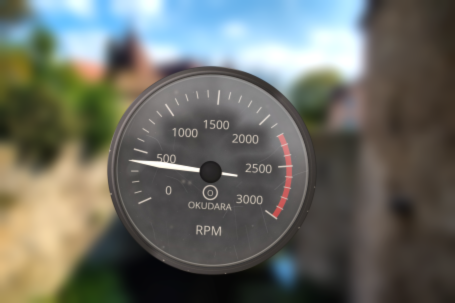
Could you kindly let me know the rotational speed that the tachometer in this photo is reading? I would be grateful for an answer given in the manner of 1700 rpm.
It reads 400 rpm
